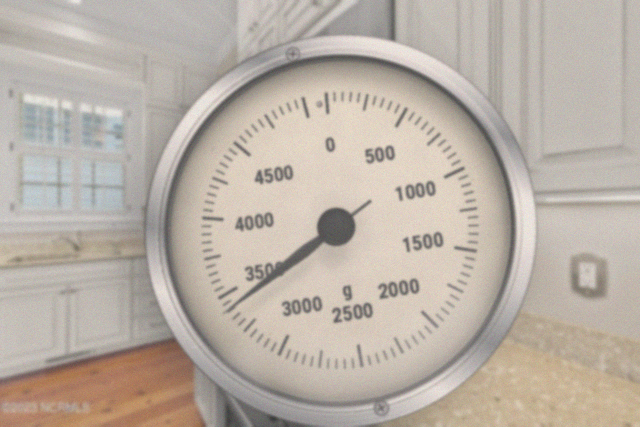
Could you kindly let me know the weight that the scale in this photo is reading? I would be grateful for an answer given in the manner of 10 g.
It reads 3400 g
